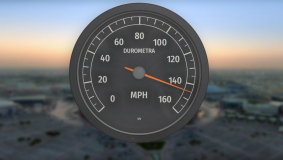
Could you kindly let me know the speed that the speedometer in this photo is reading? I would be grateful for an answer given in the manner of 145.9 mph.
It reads 145 mph
